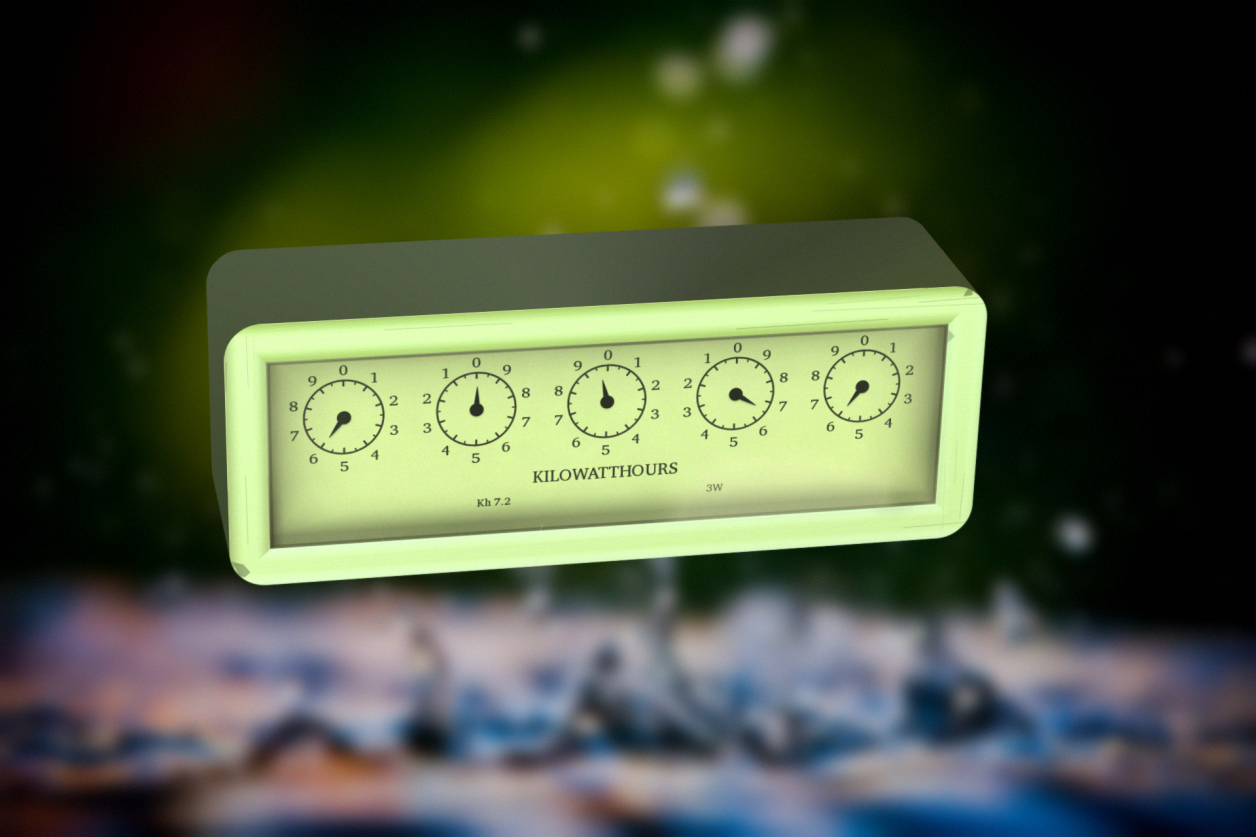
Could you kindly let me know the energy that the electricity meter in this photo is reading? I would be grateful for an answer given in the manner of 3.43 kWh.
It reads 59966 kWh
